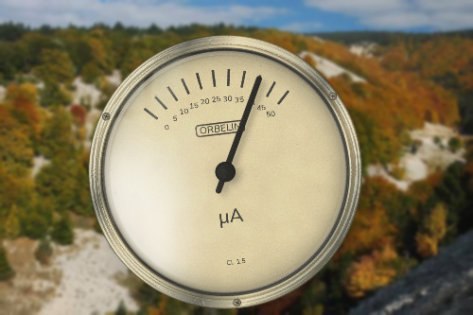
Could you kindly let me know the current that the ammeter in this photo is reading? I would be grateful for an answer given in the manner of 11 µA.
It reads 40 µA
